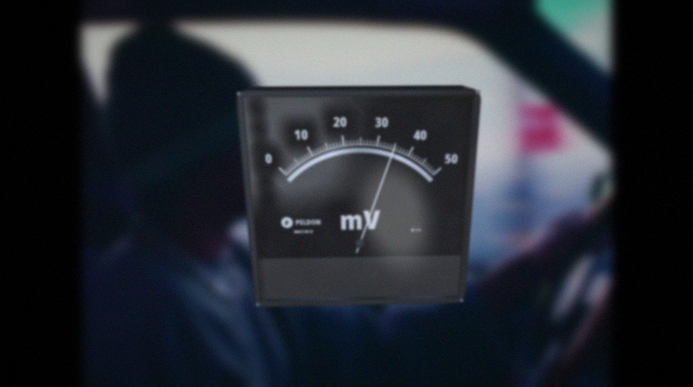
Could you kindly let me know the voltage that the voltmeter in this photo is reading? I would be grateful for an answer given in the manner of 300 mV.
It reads 35 mV
